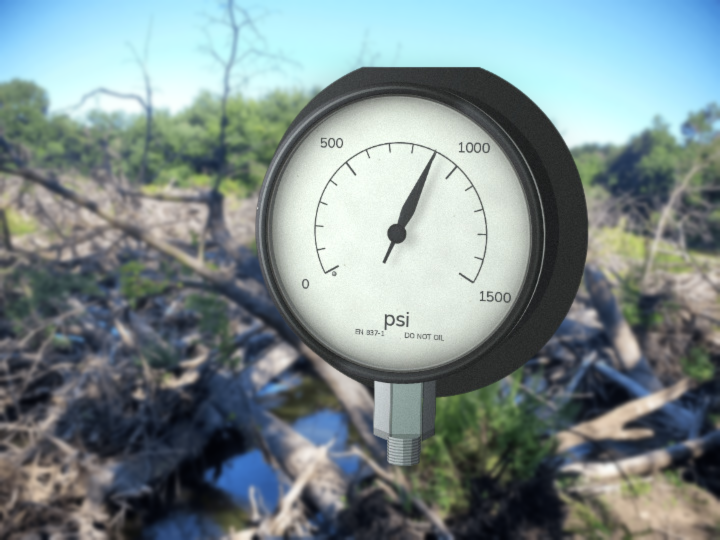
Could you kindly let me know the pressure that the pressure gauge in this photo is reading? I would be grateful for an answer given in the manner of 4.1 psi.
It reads 900 psi
